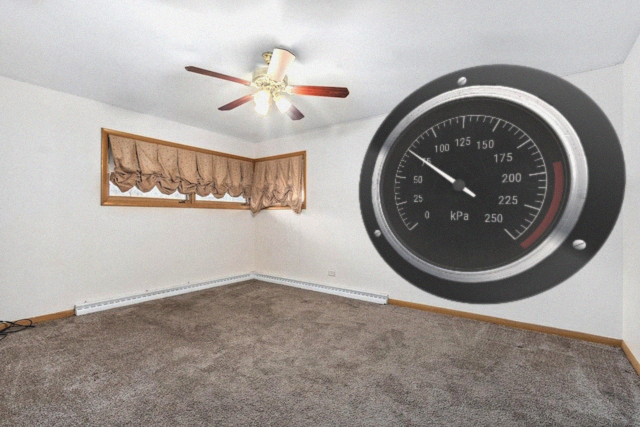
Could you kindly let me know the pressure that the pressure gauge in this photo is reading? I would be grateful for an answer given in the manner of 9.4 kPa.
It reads 75 kPa
